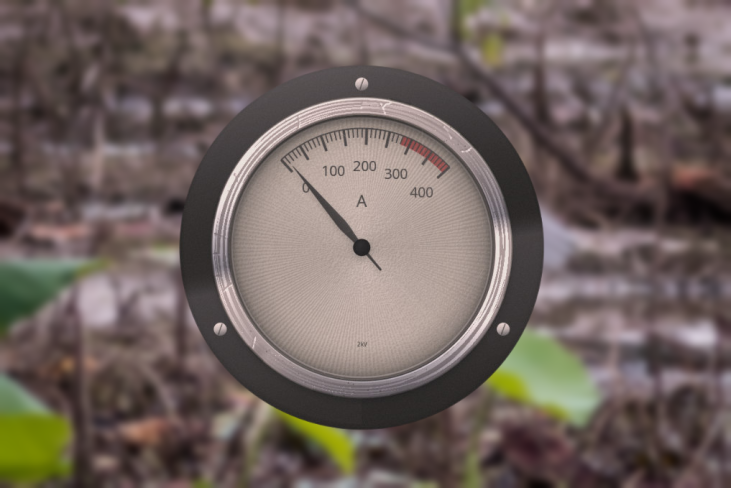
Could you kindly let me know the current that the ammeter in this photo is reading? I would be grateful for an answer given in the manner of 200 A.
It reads 10 A
